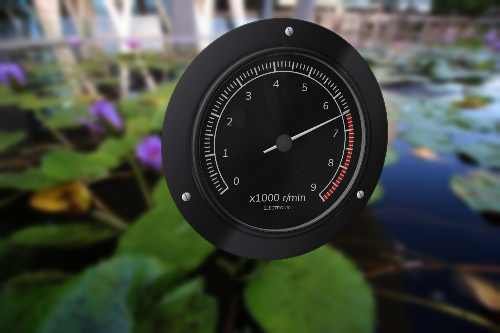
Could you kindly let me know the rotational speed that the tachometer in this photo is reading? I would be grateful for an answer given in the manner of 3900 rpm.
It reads 6500 rpm
